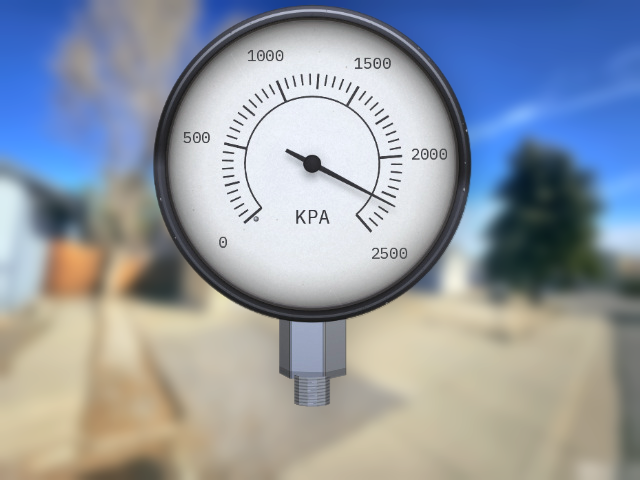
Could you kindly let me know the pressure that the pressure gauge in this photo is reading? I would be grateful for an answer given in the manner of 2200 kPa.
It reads 2300 kPa
